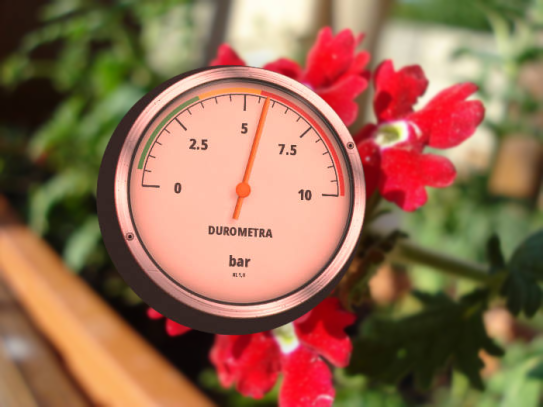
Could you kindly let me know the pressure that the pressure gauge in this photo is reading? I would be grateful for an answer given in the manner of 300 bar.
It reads 5.75 bar
